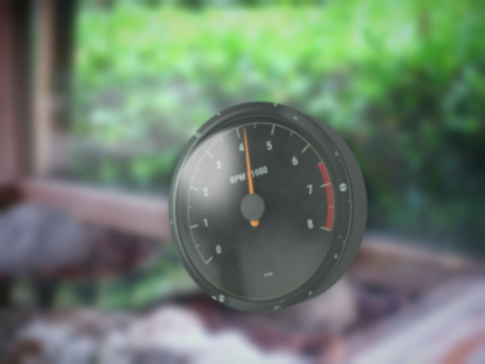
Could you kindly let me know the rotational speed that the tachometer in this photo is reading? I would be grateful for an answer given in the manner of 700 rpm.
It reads 4250 rpm
